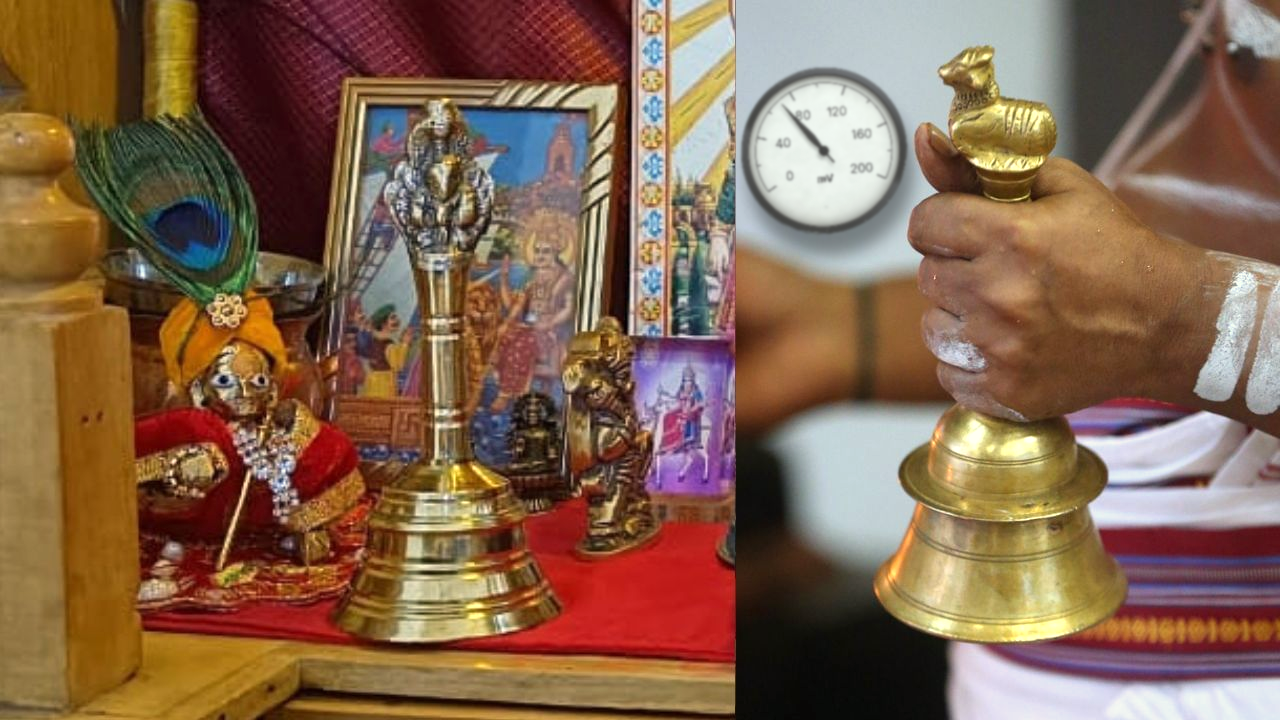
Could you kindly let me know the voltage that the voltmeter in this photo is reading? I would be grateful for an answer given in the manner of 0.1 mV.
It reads 70 mV
